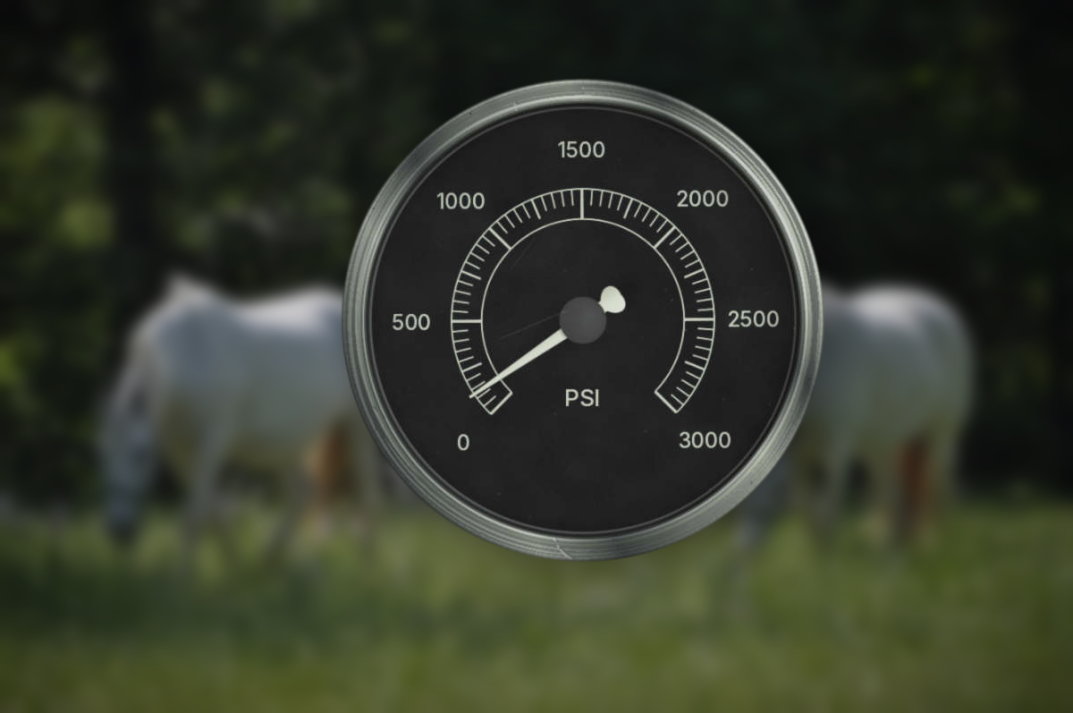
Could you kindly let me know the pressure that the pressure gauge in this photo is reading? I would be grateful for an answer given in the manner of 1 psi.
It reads 125 psi
